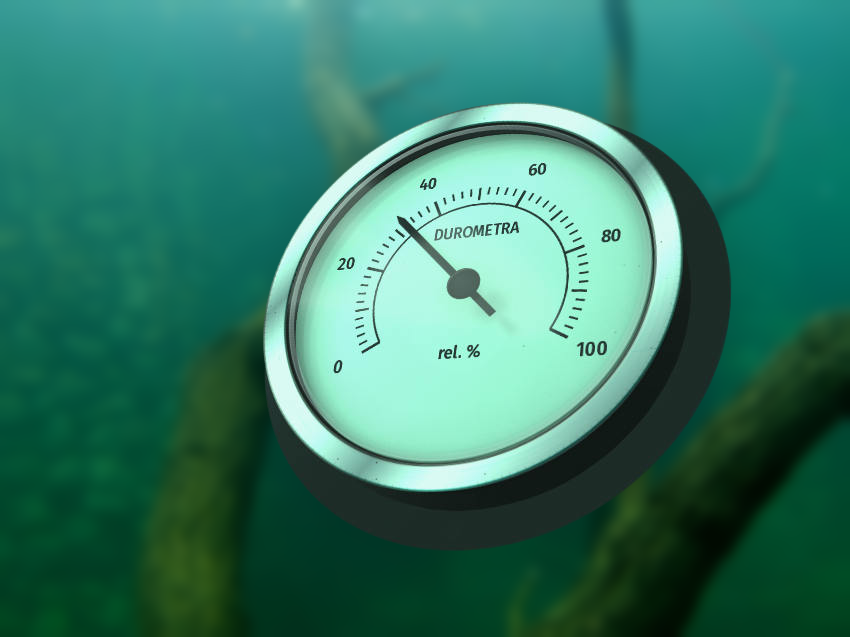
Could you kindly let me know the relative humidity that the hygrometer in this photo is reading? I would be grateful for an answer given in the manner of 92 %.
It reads 32 %
